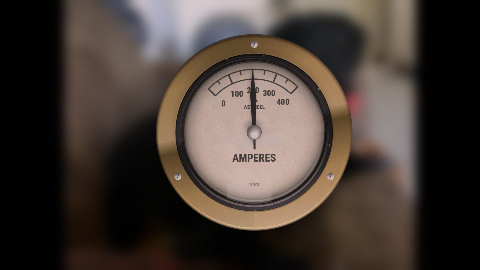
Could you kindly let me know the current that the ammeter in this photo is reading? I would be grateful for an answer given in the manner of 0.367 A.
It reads 200 A
